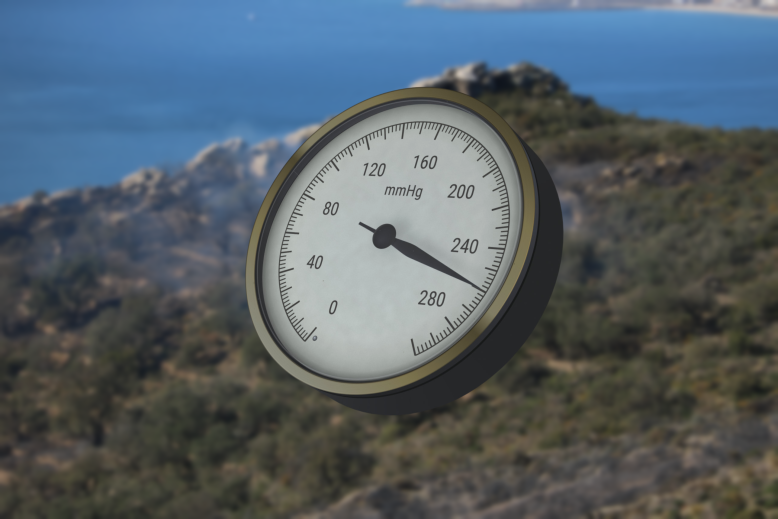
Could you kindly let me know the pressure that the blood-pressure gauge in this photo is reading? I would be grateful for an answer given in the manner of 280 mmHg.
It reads 260 mmHg
